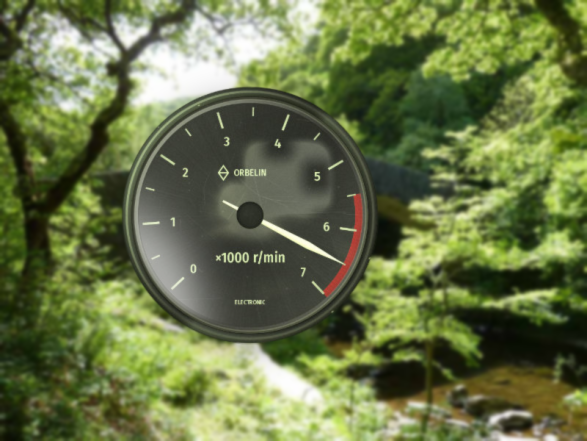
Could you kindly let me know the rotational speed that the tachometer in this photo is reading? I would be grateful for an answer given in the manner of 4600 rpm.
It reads 6500 rpm
